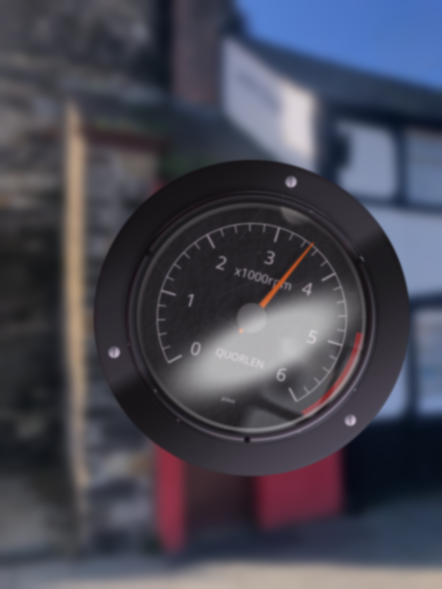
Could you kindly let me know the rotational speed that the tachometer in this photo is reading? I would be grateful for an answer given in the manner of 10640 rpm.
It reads 3500 rpm
